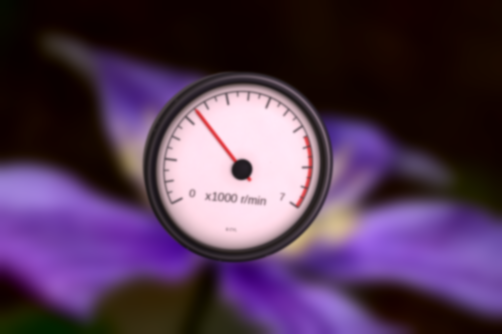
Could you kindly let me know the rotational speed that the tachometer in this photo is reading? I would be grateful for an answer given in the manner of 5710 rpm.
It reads 2250 rpm
